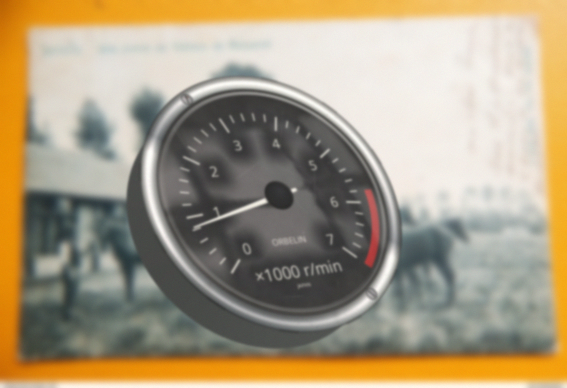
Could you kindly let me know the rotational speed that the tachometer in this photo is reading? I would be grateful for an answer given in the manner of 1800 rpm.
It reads 800 rpm
